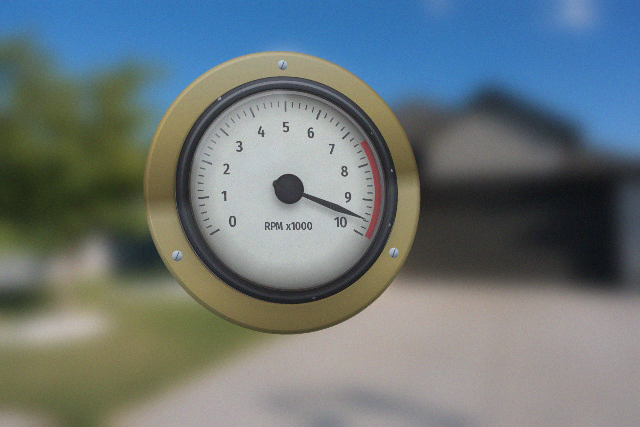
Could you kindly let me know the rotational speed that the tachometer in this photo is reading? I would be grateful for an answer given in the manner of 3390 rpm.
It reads 9600 rpm
